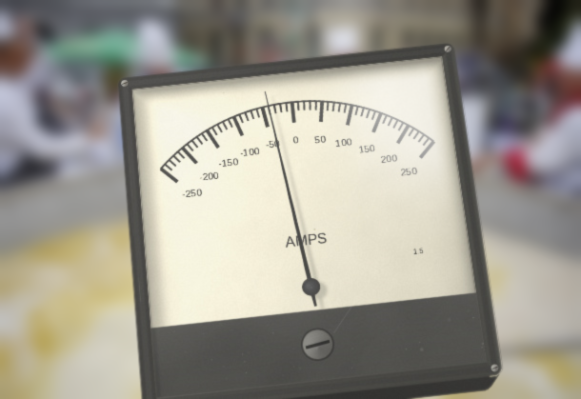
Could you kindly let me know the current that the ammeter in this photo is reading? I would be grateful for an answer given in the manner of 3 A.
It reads -40 A
